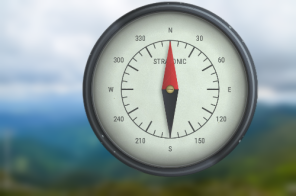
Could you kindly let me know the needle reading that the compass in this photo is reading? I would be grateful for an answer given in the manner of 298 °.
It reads 0 °
